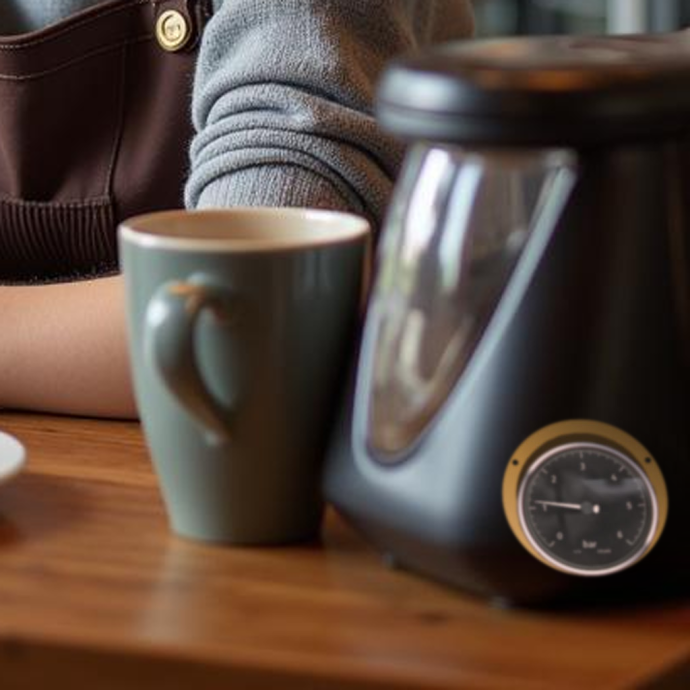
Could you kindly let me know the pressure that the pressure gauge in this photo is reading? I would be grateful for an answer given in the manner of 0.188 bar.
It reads 1.2 bar
